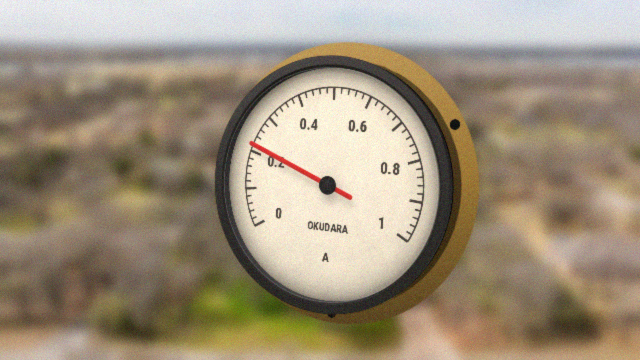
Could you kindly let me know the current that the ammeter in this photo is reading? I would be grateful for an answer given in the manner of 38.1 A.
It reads 0.22 A
